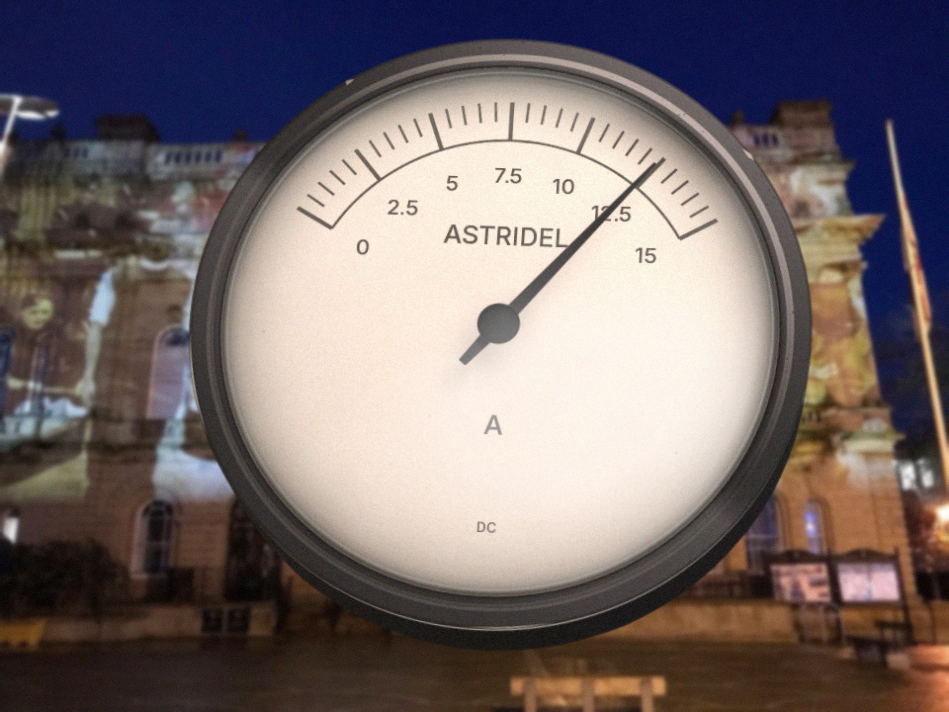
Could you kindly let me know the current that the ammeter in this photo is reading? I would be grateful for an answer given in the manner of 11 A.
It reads 12.5 A
